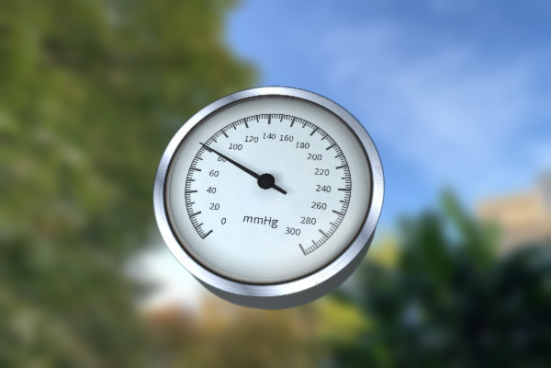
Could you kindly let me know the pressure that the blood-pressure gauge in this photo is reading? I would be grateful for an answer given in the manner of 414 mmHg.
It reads 80 mmHg
